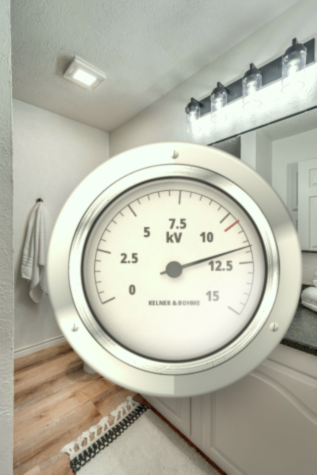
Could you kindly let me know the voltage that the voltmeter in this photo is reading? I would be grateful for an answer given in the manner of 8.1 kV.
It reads 11.75 kV
